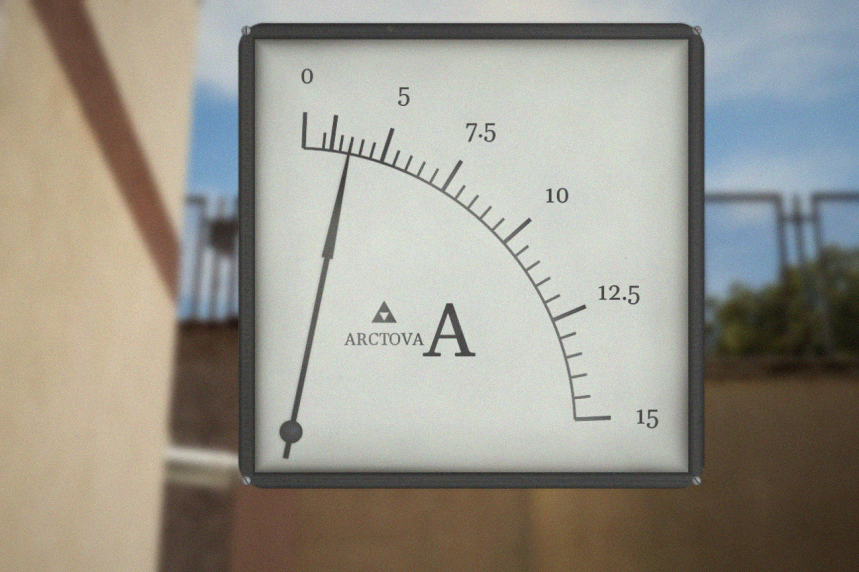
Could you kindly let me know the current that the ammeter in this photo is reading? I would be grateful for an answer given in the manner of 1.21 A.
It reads 3.5 A
